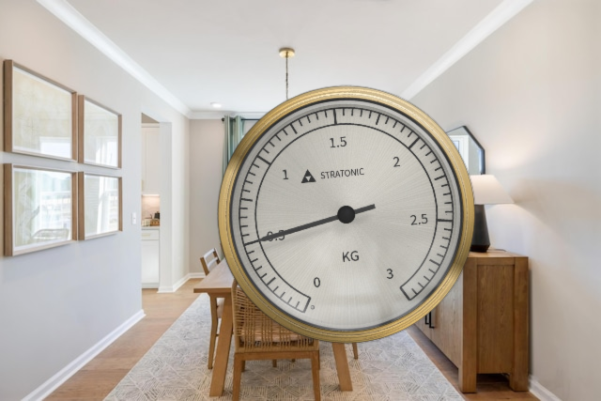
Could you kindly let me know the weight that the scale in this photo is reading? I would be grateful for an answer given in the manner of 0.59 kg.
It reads 0.5 kg
